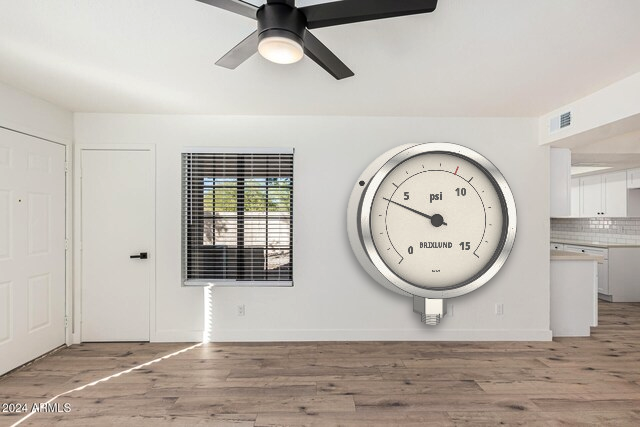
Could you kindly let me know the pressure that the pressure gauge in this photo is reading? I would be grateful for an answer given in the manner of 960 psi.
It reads 4 psi
